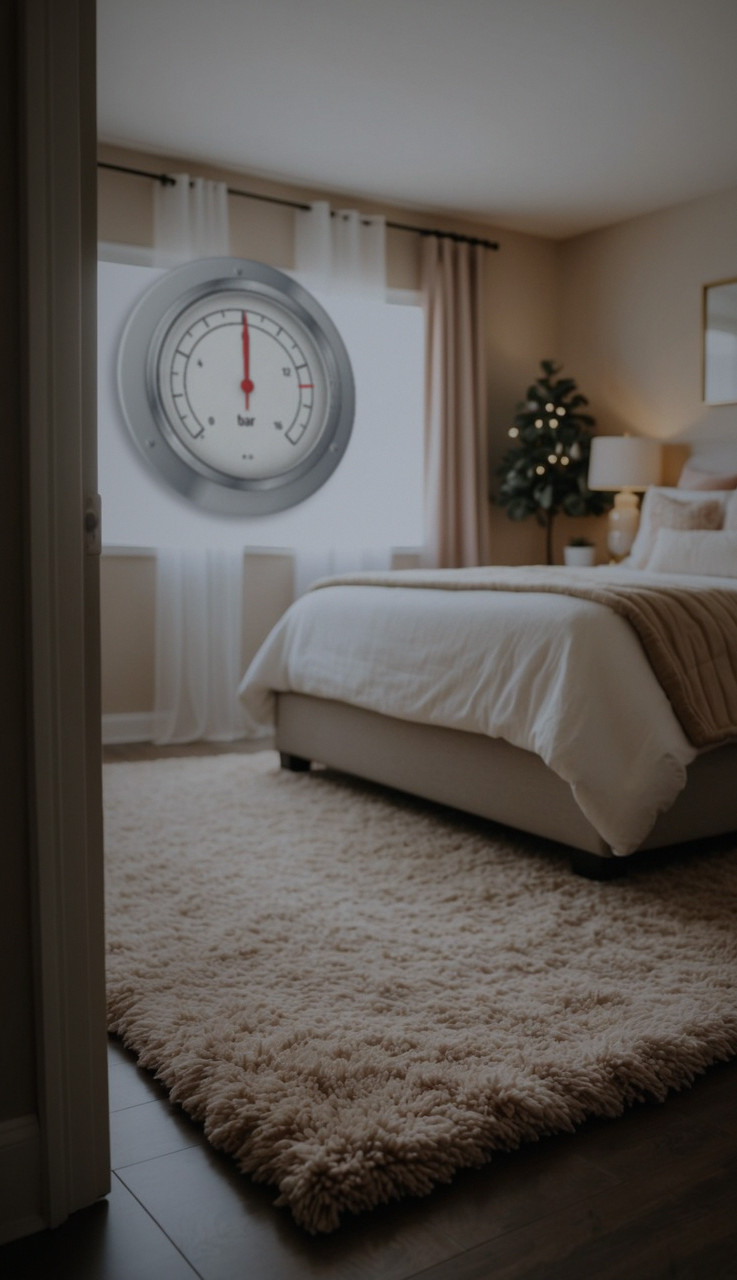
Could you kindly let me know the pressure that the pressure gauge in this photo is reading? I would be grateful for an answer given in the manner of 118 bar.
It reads 8 bar
